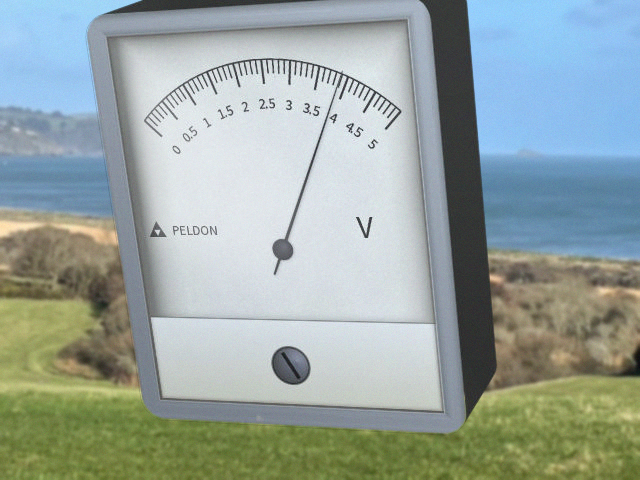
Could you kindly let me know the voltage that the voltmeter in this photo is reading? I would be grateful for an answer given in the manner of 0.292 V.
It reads 3.9 V
